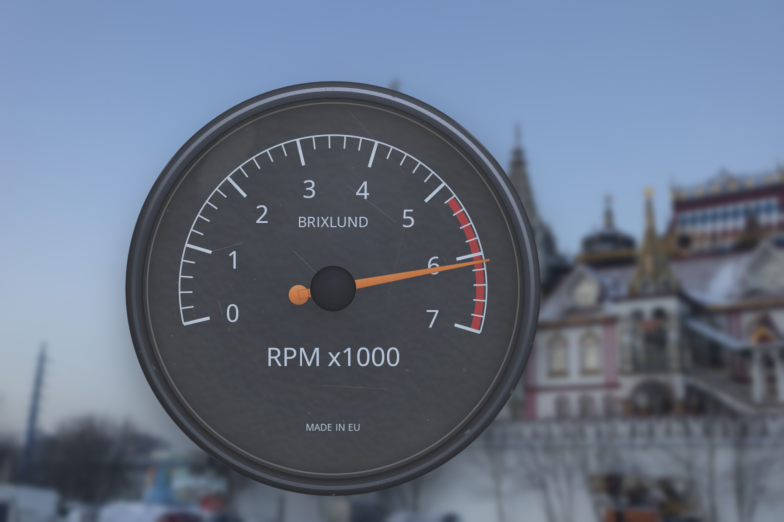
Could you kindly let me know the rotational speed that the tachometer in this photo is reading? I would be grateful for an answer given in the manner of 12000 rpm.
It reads 6100 rpm
